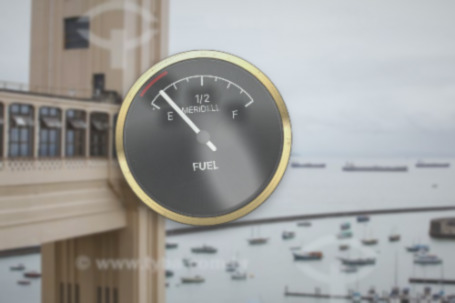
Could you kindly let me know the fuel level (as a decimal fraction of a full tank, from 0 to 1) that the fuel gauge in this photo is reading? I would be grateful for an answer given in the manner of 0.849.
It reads 0.125
